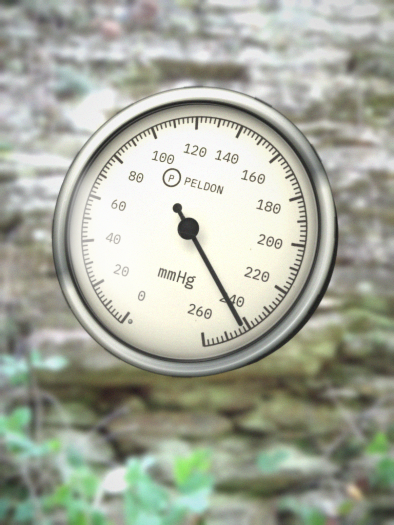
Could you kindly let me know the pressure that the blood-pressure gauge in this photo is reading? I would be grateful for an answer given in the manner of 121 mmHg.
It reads 242 mmHg
